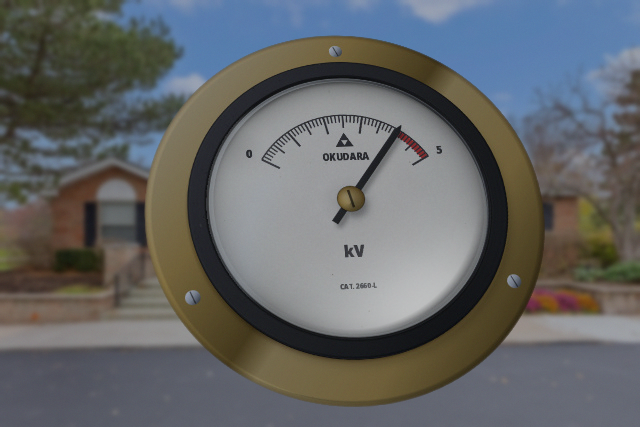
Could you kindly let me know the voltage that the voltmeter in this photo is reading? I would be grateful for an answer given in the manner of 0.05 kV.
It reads 4 kV
